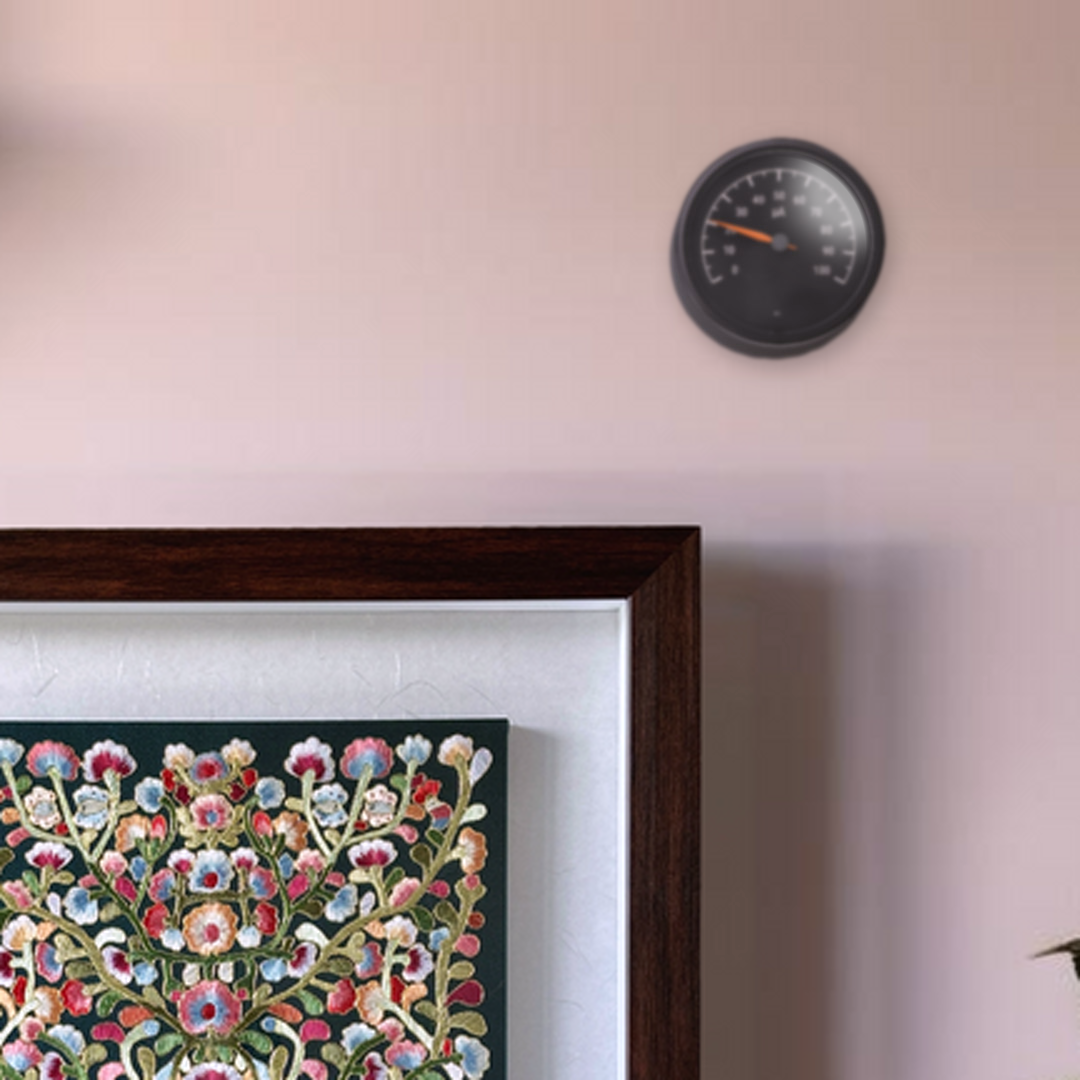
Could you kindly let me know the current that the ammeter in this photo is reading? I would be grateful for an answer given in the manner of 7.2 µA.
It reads 20 µA
